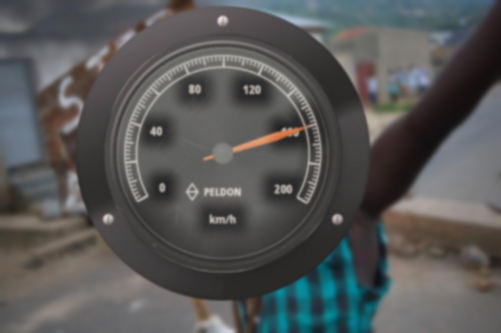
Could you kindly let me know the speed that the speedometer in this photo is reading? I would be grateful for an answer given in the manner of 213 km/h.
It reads 160 km/h
